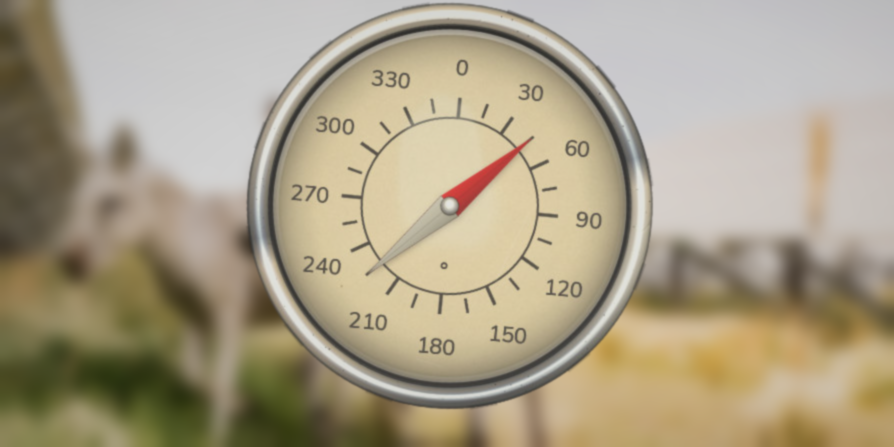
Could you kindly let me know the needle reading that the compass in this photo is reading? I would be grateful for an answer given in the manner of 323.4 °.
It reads 45 °
